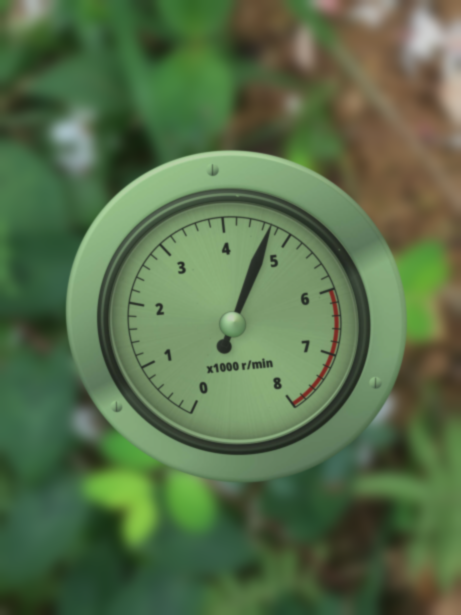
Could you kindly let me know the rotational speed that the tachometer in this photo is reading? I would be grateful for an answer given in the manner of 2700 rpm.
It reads 4700 rpm
